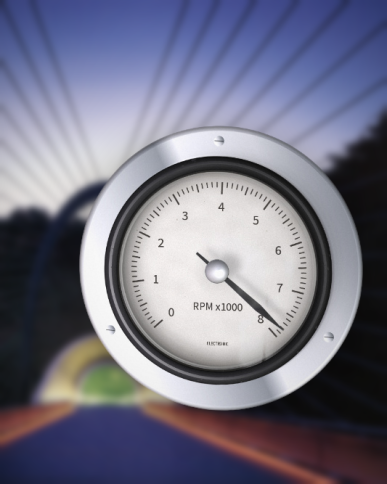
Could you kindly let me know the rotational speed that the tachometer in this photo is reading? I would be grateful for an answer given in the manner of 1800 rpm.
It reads 7800 rpm
